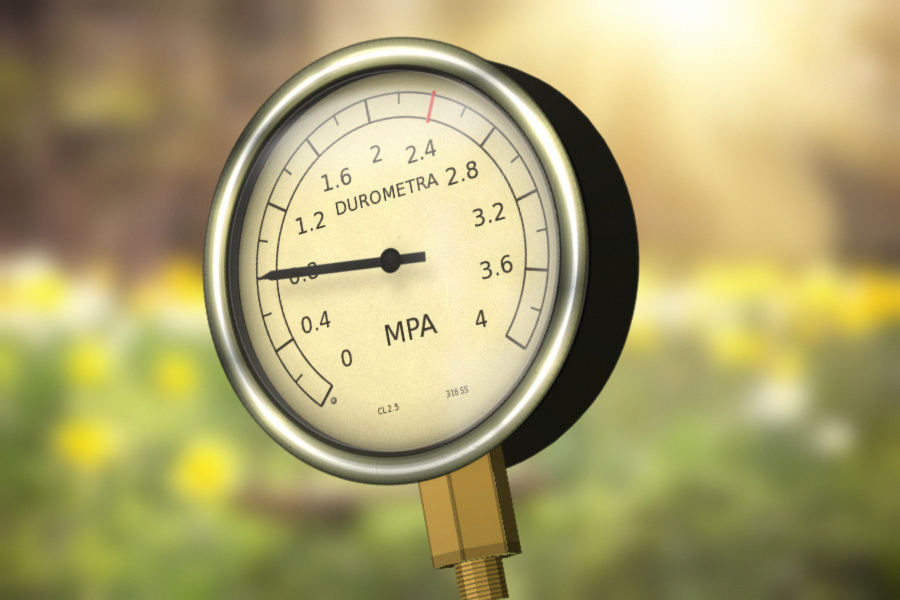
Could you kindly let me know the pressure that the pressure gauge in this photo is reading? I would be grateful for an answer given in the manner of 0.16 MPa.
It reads 0.8 MPa
